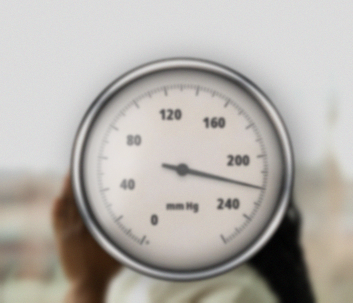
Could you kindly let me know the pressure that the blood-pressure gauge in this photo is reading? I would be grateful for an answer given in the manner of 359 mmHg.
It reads 220 mmHg
